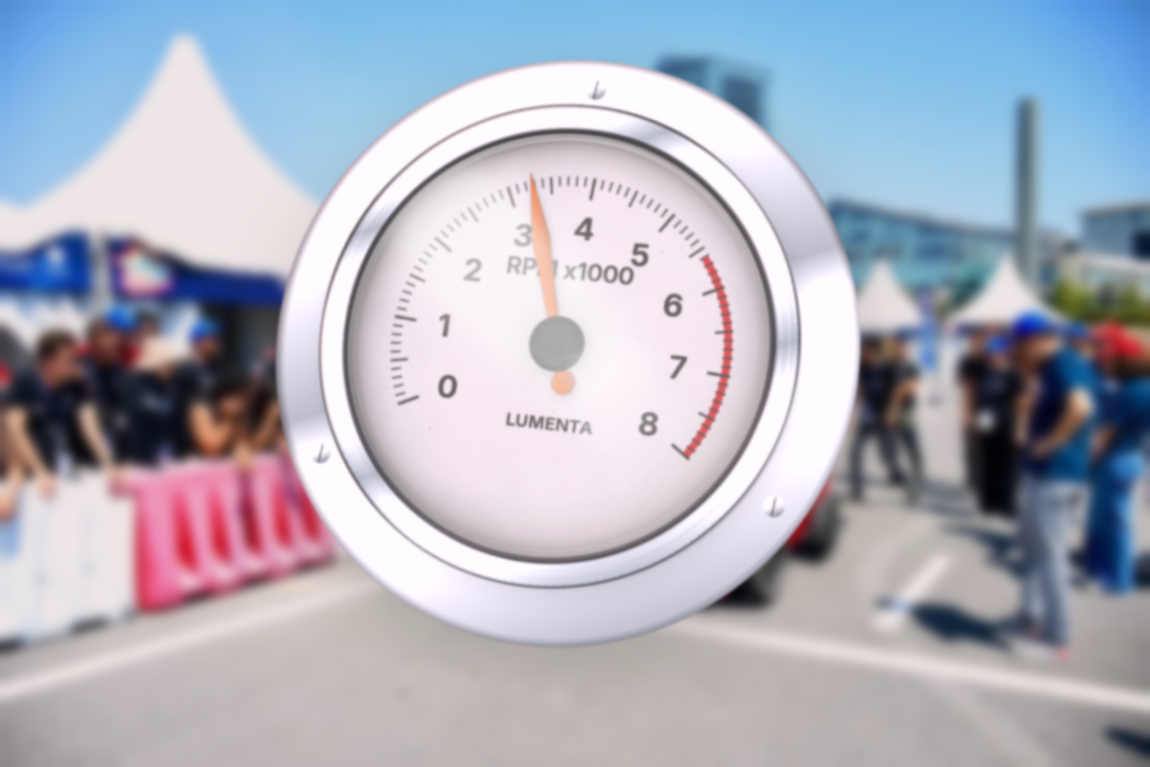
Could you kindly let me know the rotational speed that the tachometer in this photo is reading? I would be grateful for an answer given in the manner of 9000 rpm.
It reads 3300 rpm
